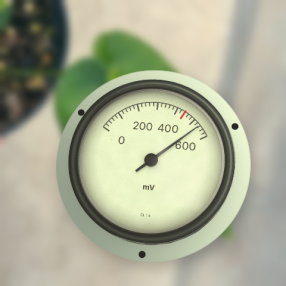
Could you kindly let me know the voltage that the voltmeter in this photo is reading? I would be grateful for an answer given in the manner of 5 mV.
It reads 540 mV
